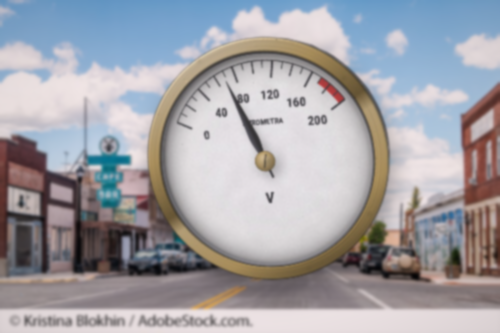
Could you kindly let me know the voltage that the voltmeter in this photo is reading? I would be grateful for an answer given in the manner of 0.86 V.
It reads 70 V
